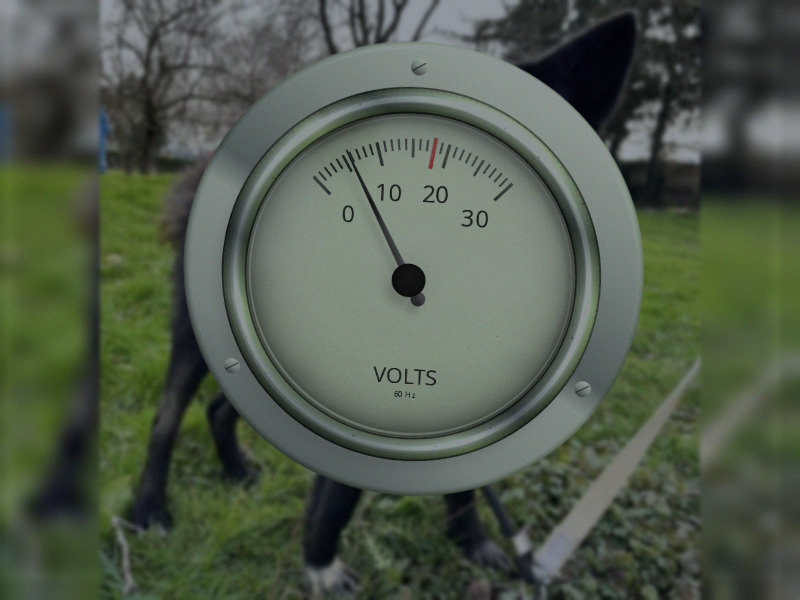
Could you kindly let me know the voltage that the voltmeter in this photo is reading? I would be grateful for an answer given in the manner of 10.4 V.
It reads 6 V
